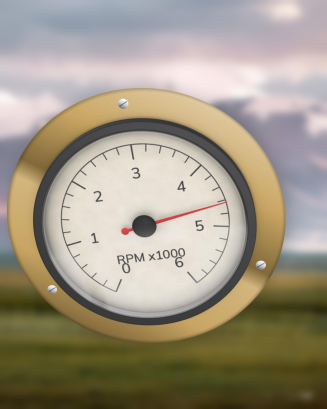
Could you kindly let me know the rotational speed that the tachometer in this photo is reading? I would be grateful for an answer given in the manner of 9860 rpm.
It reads 4600 rpm
